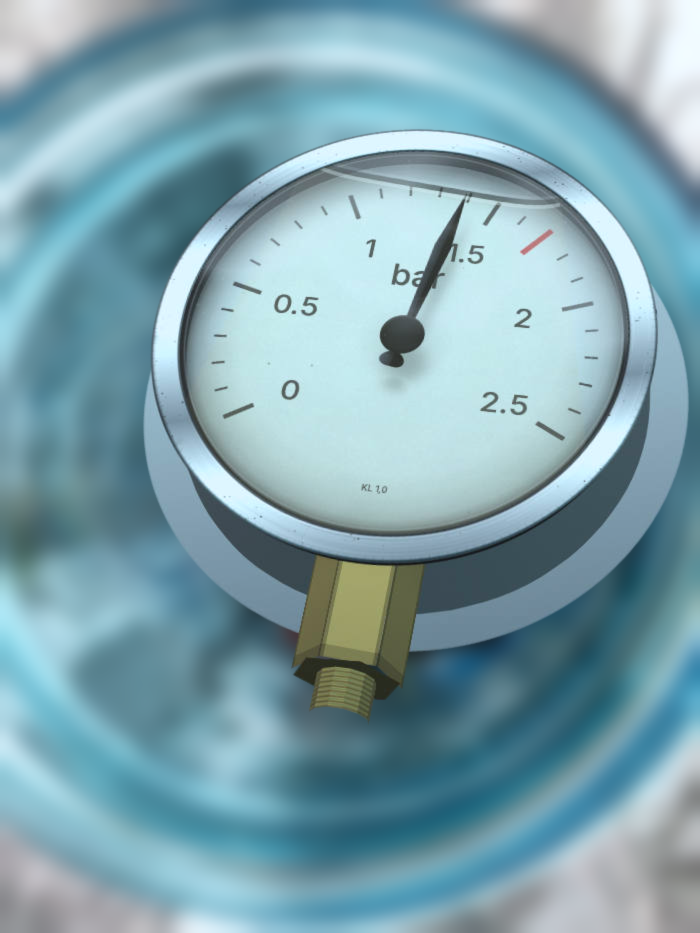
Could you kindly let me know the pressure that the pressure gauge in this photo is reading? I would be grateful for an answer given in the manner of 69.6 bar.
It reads 1.4 bar
